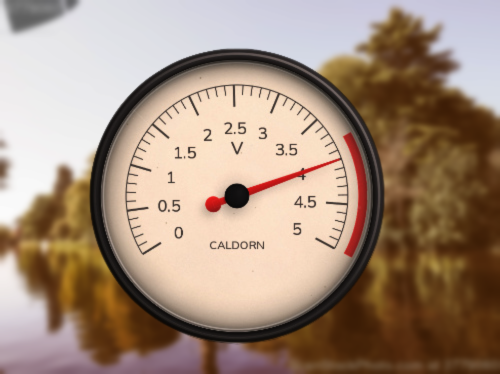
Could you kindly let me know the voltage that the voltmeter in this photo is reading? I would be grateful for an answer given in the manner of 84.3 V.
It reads 4 V
